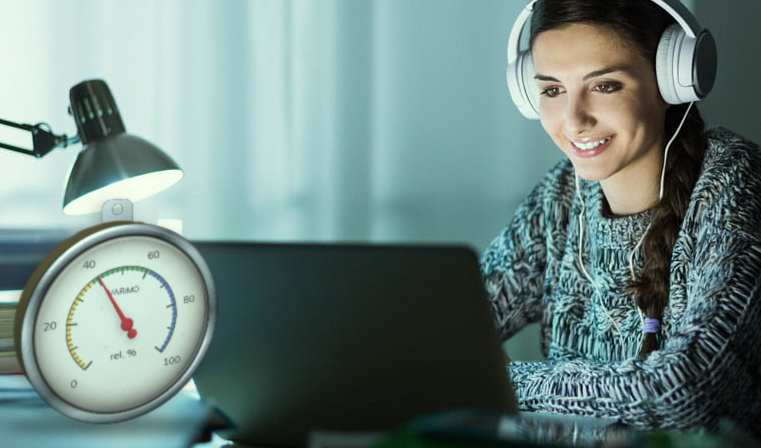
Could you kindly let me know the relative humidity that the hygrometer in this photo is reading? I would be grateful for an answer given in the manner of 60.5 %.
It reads 40 %
